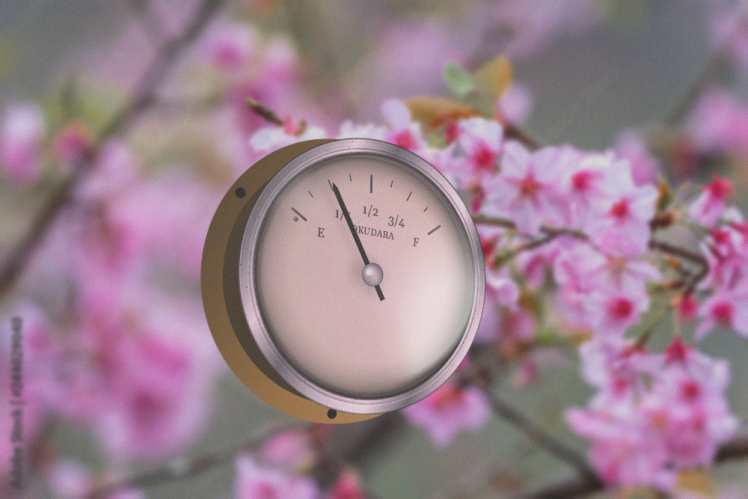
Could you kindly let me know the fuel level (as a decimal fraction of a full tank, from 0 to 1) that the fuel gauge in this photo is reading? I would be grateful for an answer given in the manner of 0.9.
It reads 0.25
